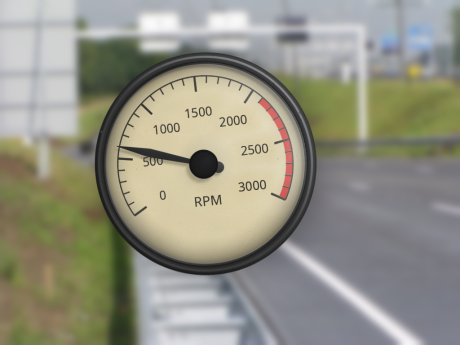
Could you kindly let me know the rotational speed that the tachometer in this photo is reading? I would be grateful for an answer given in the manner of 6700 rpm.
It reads 600 rpm
